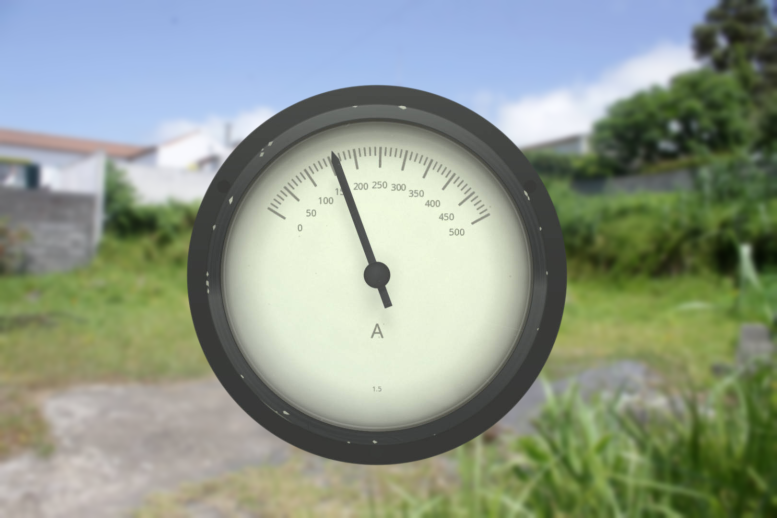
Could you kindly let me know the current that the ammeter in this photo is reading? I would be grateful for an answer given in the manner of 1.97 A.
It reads 160 A
